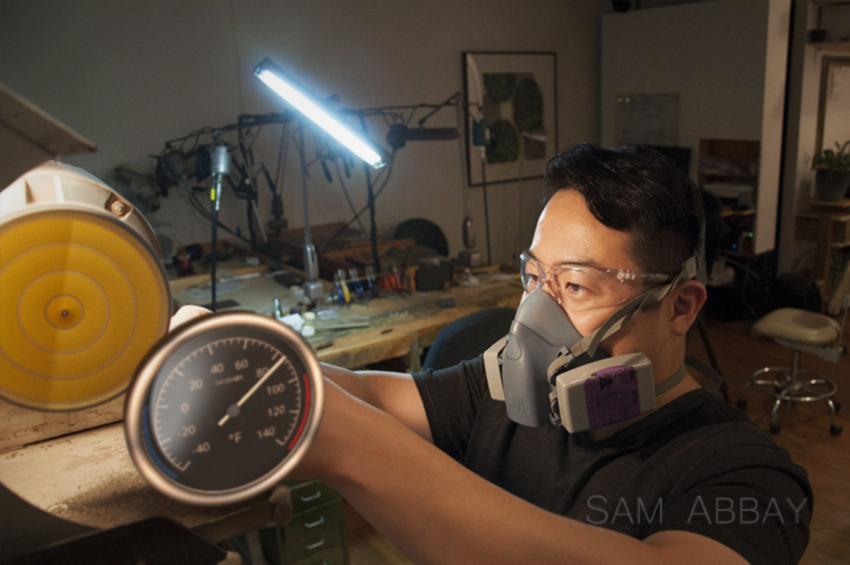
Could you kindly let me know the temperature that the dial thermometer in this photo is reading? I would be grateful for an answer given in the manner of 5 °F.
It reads 84 °F
